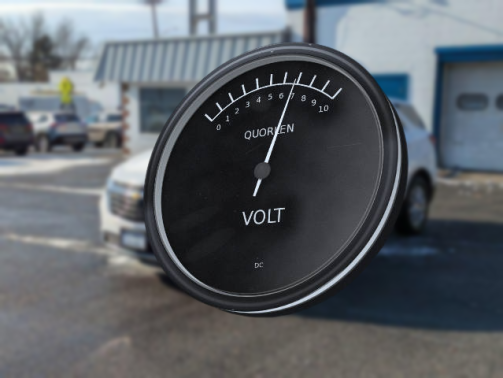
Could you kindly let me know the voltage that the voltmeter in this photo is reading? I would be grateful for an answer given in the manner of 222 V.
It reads 7 V
